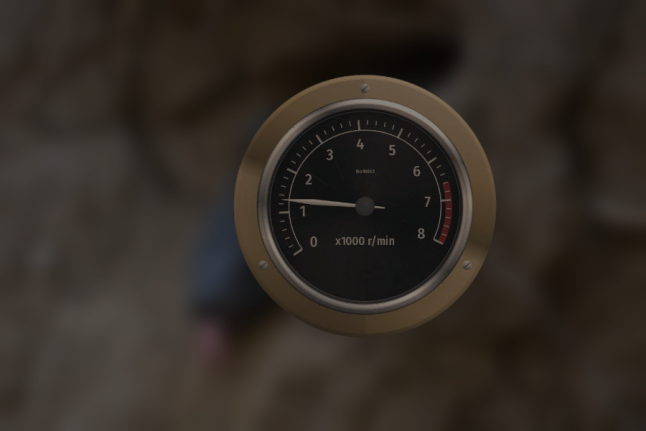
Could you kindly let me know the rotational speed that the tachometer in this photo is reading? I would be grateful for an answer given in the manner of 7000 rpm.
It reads 1300 rpm
